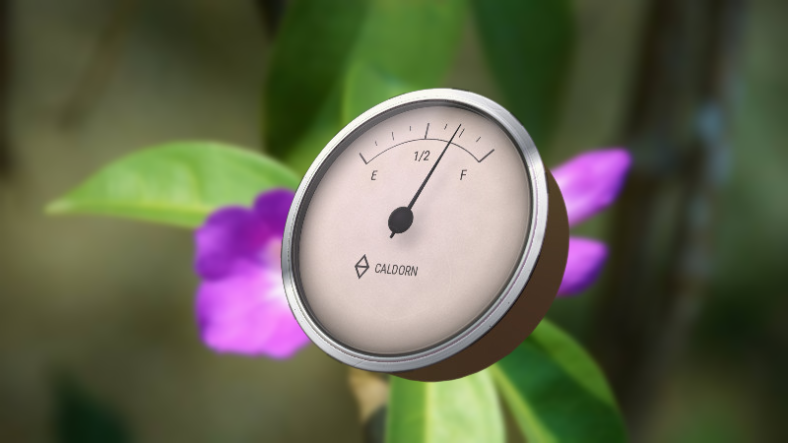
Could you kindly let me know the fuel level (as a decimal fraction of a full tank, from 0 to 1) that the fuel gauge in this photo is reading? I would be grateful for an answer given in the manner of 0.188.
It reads 0.75
